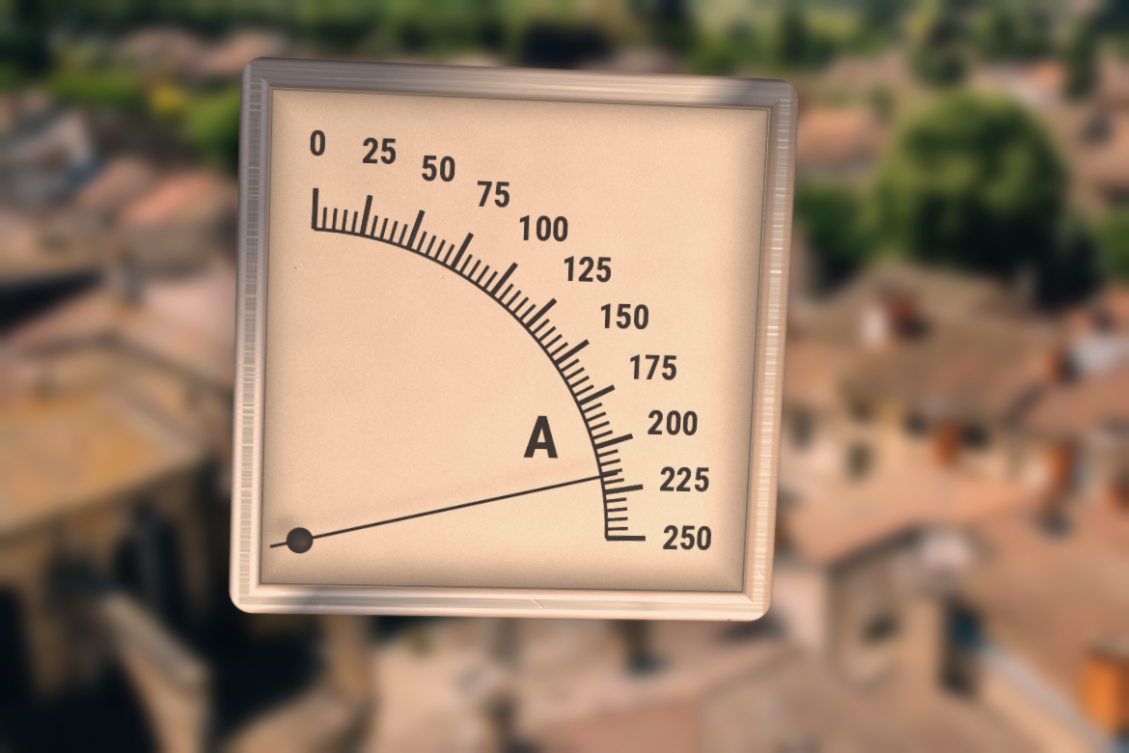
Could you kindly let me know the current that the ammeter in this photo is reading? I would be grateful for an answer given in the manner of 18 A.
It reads 215 A
